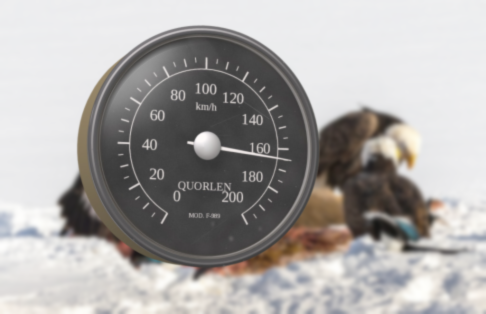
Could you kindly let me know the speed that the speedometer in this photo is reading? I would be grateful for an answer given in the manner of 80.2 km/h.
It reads 165 km/h
